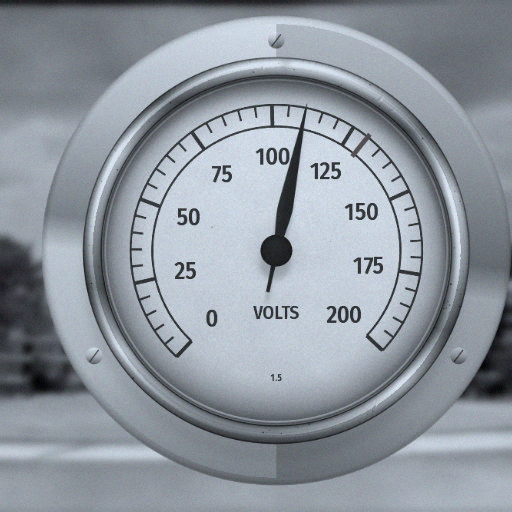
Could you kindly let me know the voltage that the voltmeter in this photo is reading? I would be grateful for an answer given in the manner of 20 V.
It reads 110 V
